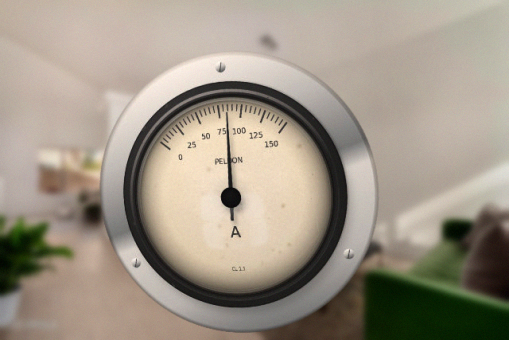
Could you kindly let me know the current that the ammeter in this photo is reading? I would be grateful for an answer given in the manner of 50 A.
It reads 85 A
